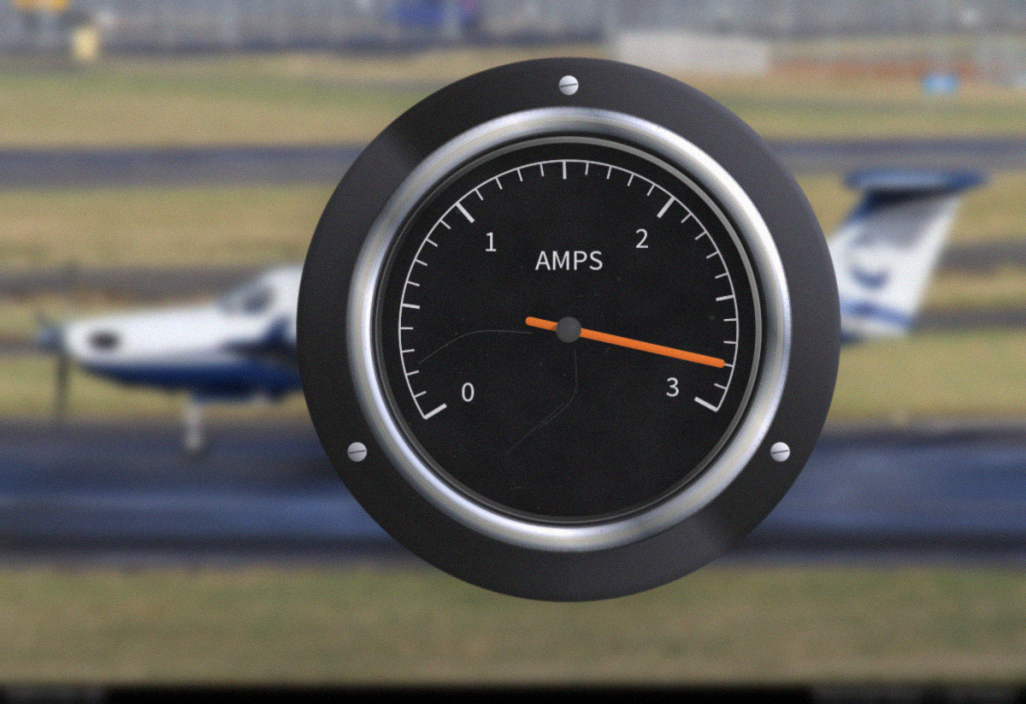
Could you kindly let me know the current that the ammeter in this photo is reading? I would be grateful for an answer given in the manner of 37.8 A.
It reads 2.8 A
